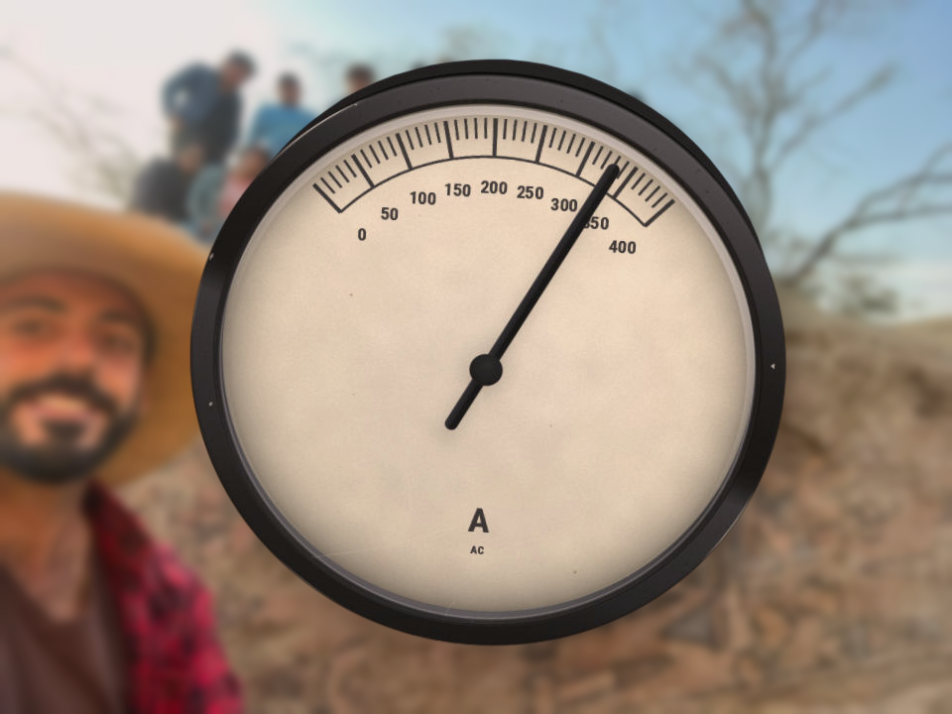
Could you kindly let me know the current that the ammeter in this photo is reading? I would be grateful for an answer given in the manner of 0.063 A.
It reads 330 A
